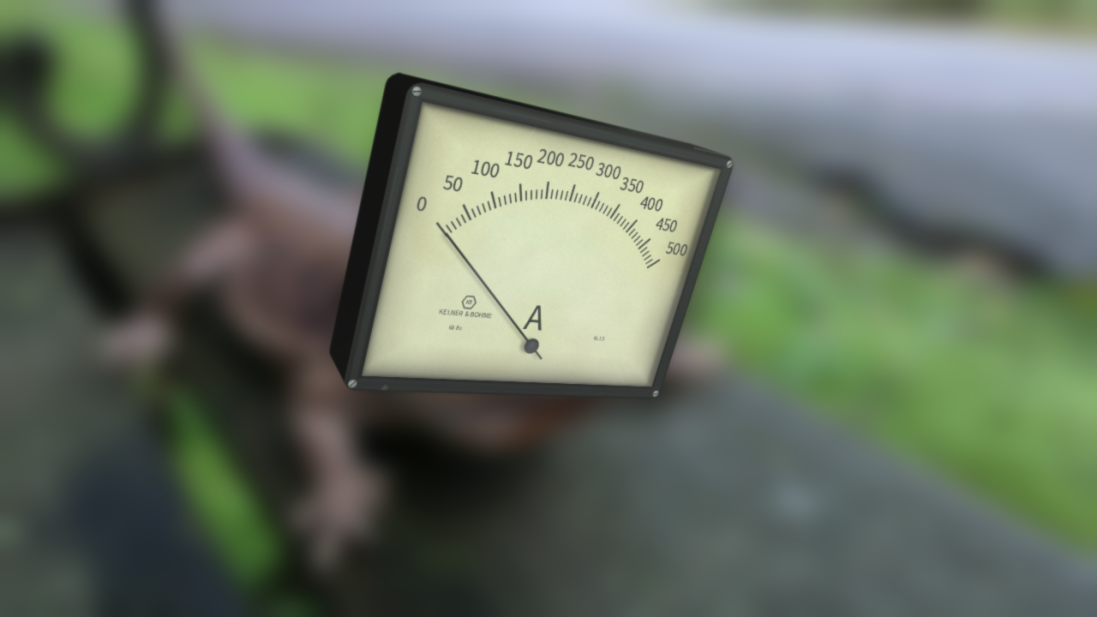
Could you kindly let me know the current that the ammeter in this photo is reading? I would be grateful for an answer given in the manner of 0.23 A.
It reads 0 A
